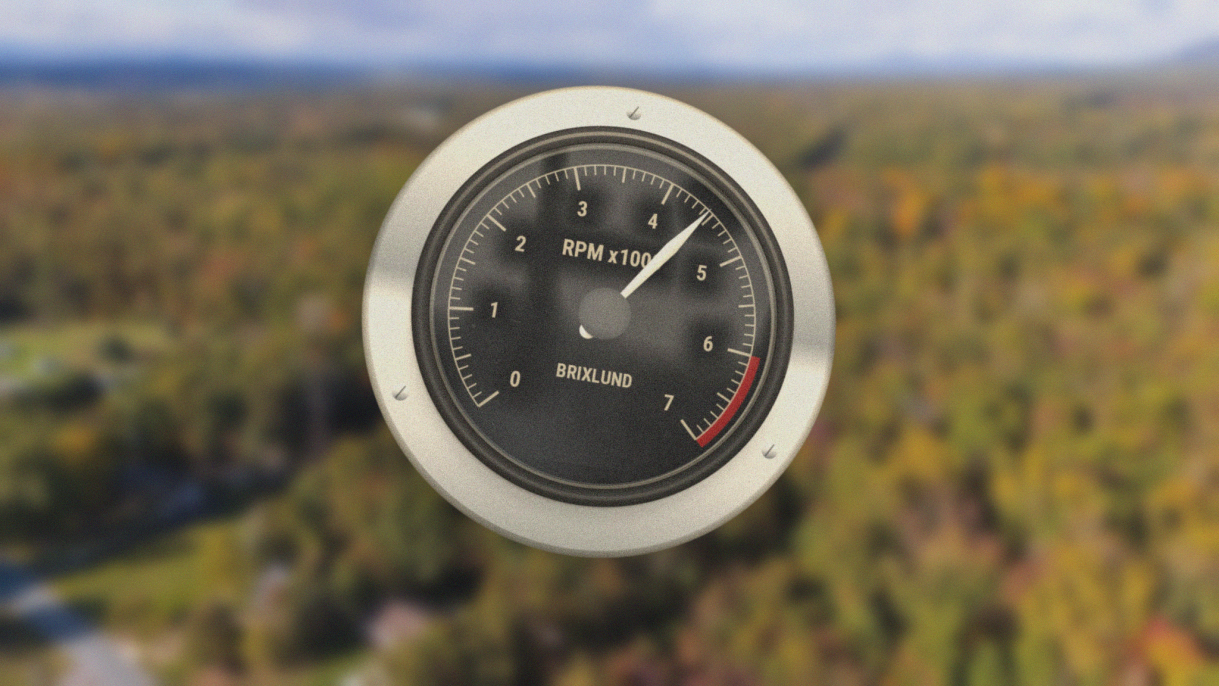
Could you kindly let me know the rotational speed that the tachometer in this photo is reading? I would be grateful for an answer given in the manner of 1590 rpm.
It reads 4450 rpm
